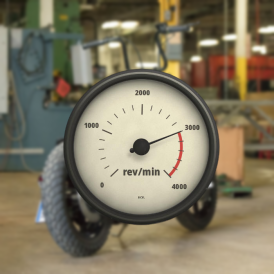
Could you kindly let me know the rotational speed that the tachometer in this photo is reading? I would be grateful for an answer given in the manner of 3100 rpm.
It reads 3000 rpm
